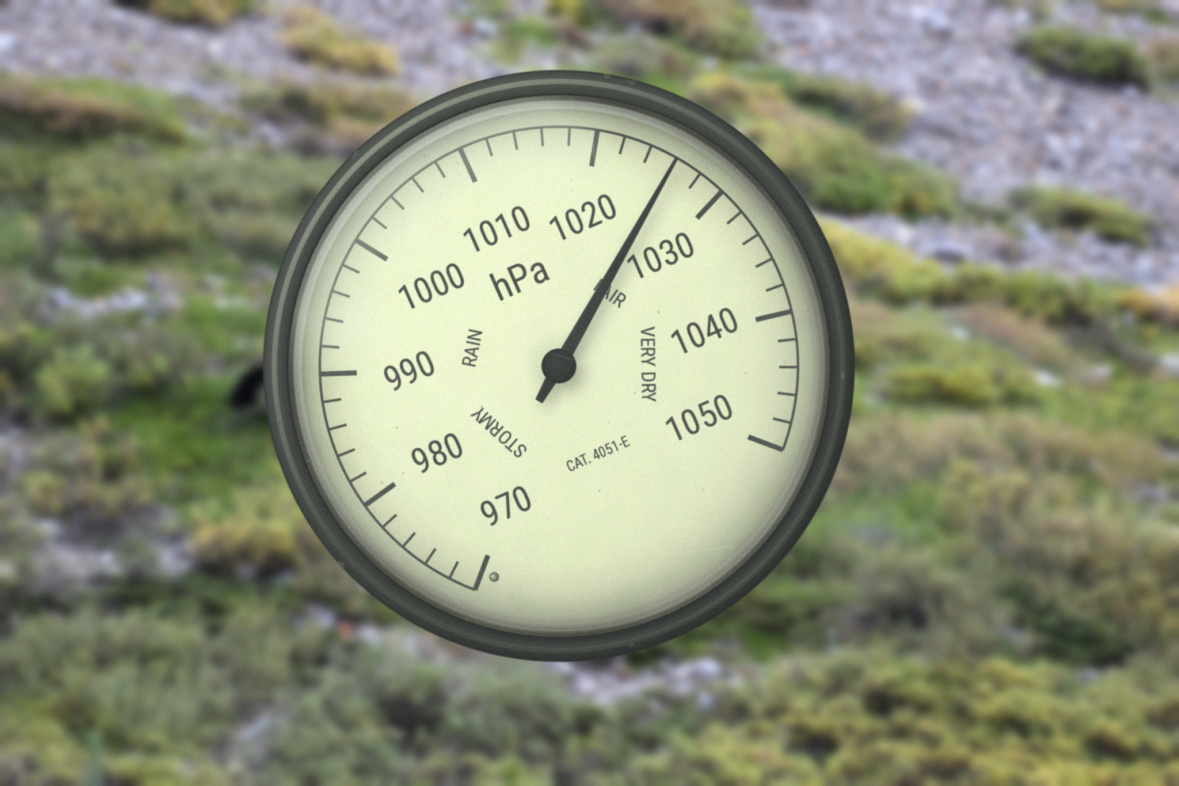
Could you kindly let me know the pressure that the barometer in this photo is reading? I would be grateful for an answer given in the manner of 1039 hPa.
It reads 1026 hPa
